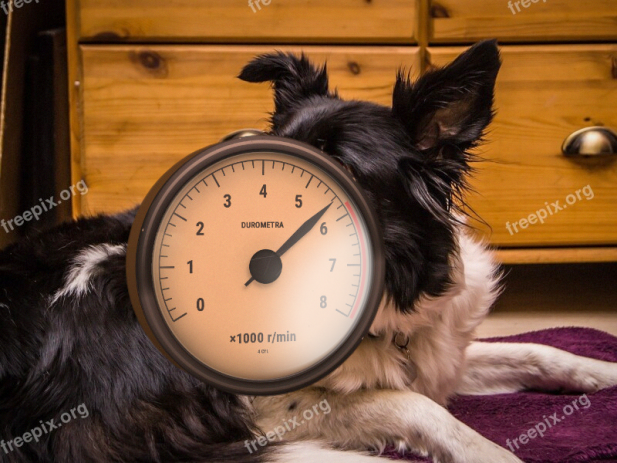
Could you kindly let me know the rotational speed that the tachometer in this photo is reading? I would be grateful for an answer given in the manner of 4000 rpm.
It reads 5600 rpm
